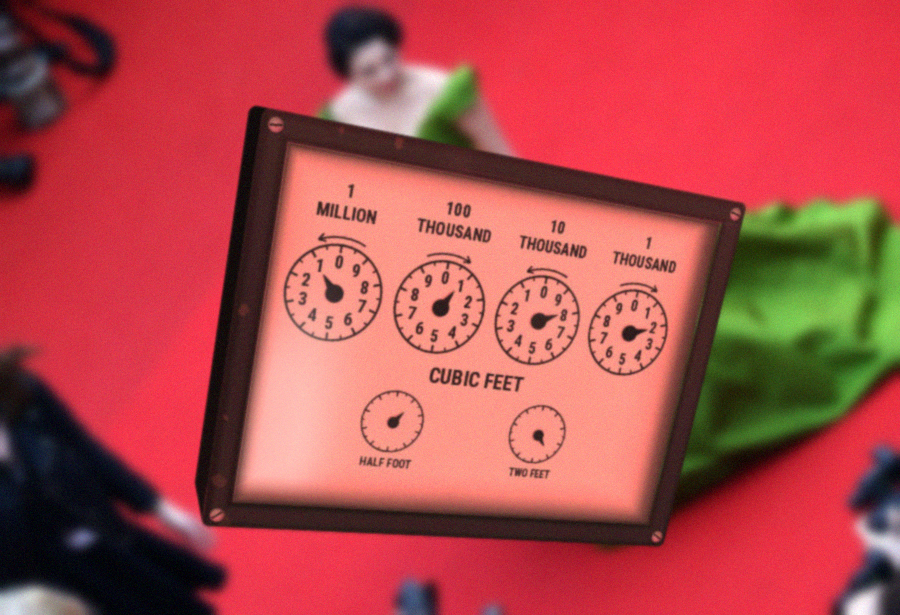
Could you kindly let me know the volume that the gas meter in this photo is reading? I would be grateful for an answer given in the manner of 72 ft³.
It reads 108200 ft³
